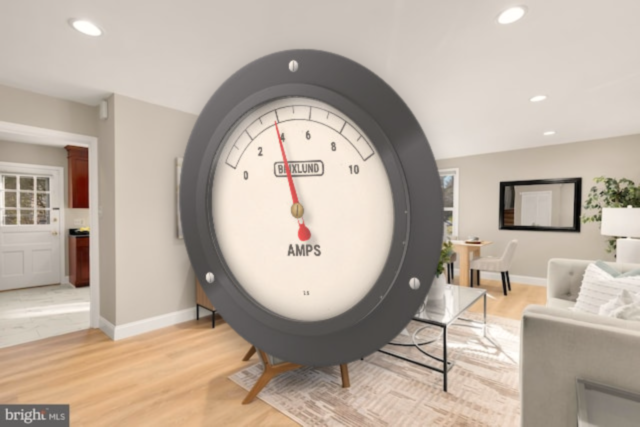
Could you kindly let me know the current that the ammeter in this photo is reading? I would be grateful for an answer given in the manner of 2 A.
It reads 4 A
